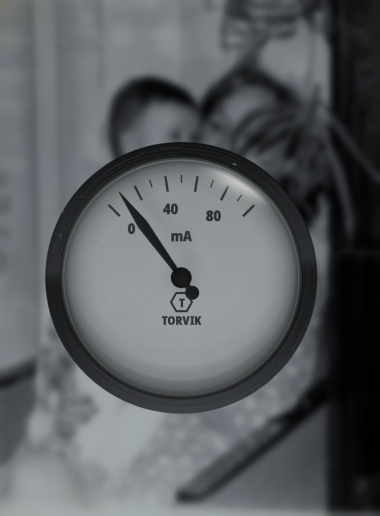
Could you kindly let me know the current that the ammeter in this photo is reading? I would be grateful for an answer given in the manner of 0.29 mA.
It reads 10 mA
